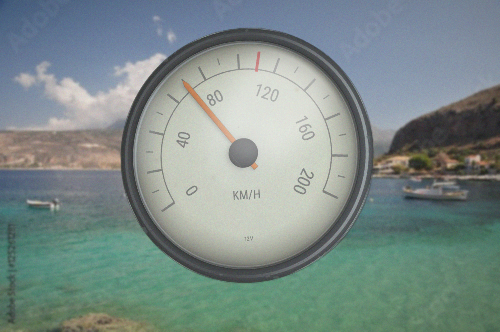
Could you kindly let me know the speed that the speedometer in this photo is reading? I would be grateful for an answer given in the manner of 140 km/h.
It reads 70 km/h
